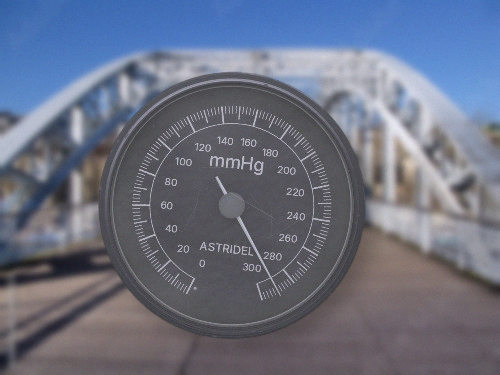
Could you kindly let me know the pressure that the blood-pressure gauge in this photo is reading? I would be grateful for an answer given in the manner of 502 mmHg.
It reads 290 mmHg
